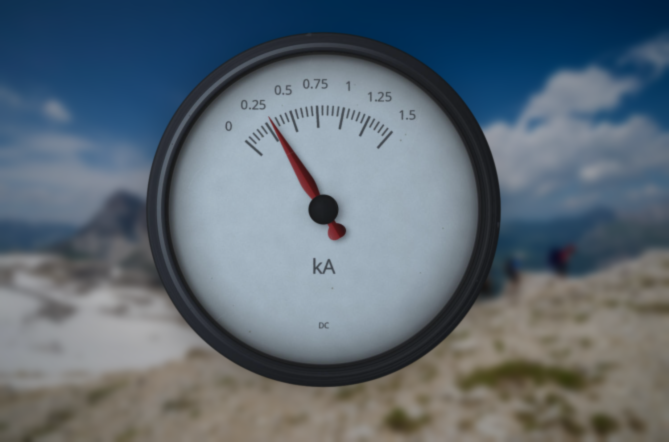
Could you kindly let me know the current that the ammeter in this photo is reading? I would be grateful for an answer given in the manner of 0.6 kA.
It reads 0.3 kA
